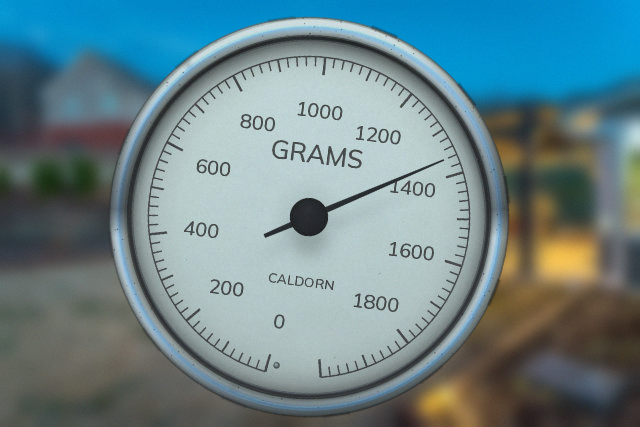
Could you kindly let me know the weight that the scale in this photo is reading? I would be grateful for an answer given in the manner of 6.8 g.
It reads 1360 g
